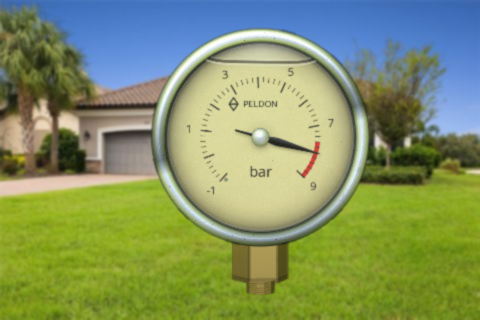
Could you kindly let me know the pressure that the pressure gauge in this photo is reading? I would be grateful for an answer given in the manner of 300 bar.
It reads 8 bar
